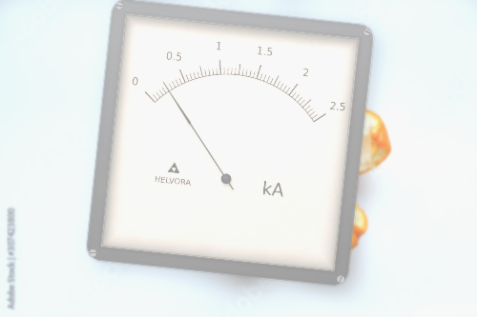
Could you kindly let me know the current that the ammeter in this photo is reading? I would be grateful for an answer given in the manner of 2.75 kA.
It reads 0.25 kA
